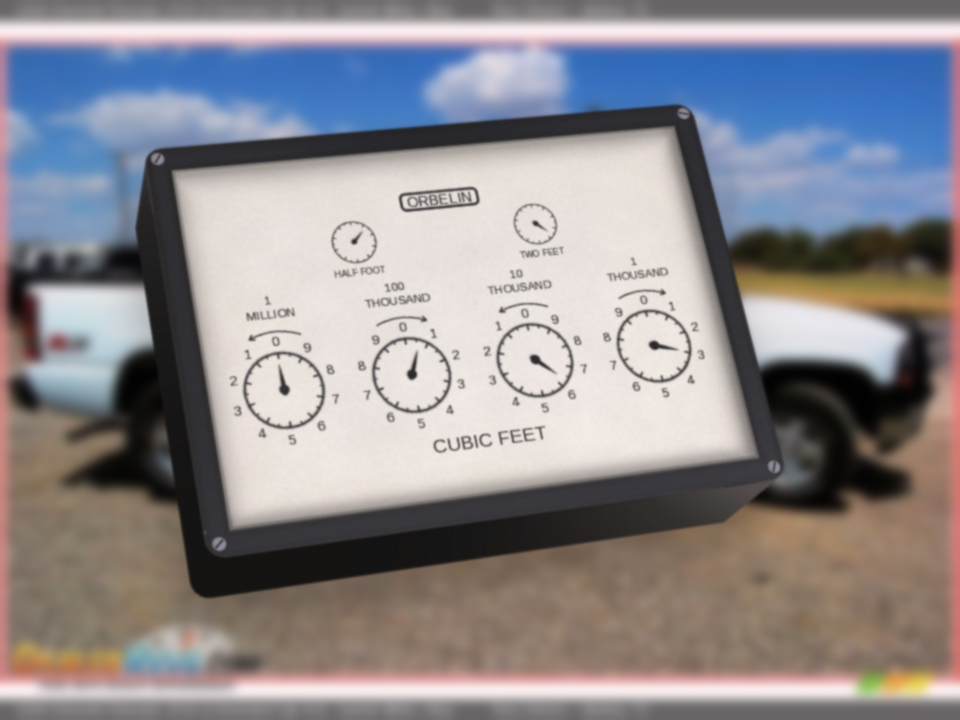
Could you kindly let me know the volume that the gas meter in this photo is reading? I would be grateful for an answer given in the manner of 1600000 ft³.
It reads 6300 ft³
